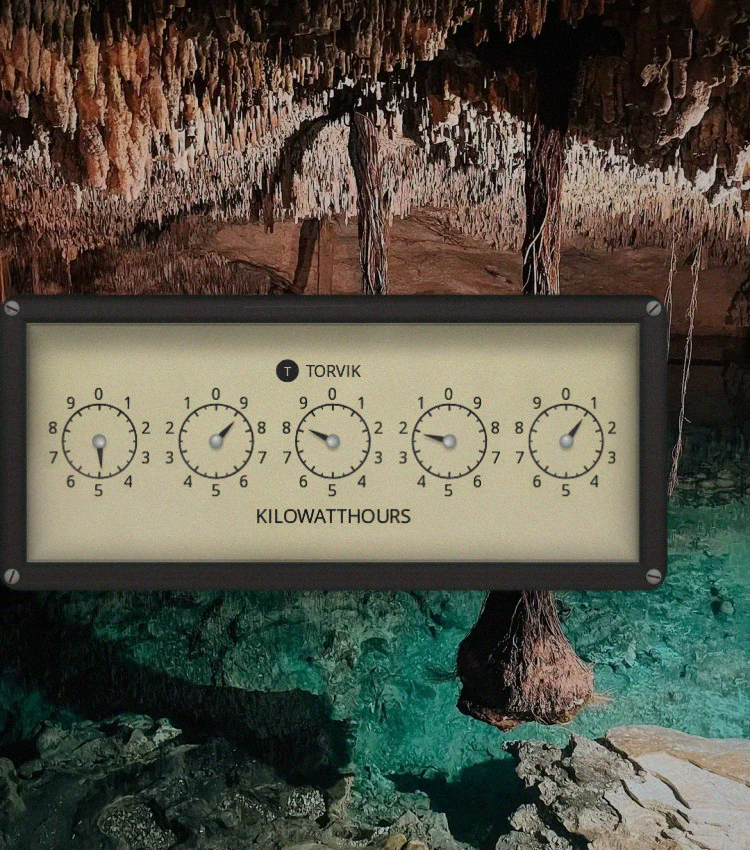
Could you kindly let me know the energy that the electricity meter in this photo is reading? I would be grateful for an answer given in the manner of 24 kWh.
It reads 48821 kWh
